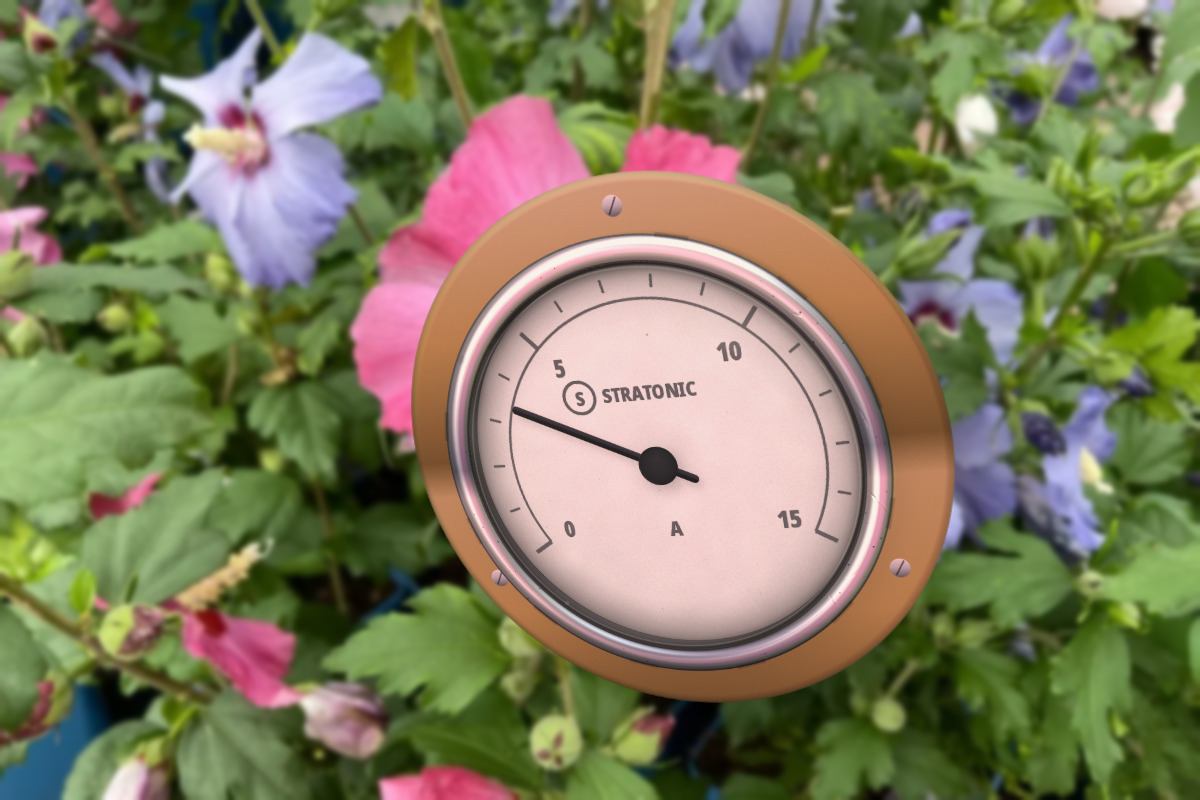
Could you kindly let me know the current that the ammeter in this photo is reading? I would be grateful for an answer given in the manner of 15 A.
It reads 3.5 A
